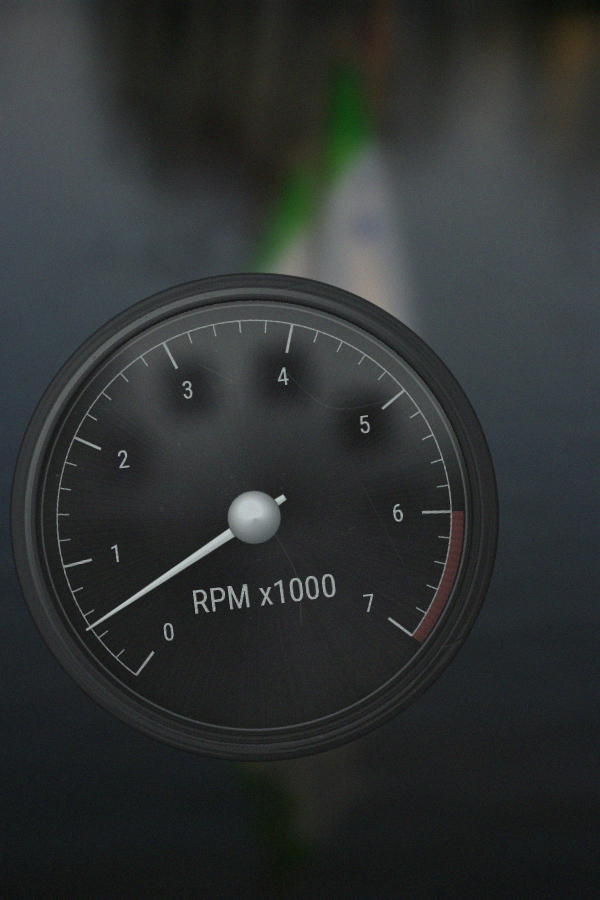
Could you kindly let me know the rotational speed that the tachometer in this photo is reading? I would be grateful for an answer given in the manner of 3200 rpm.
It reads 500 rpm
